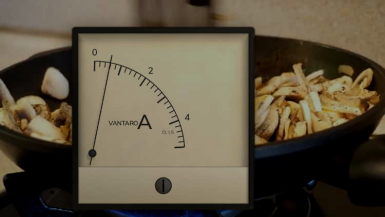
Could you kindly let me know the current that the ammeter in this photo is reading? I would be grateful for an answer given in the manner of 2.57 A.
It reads 0.6 A
